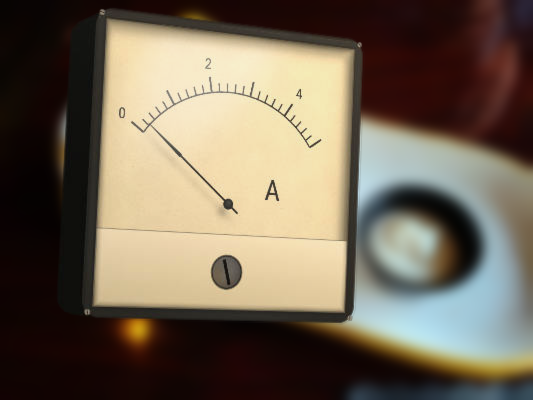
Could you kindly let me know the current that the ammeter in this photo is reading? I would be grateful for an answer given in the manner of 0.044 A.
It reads 0.2 A
